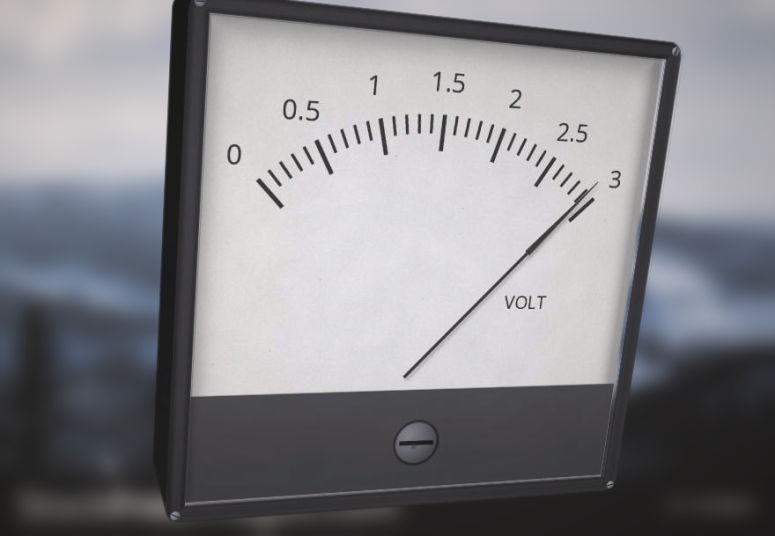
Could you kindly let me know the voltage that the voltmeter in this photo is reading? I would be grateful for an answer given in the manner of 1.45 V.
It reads 2.9 V
